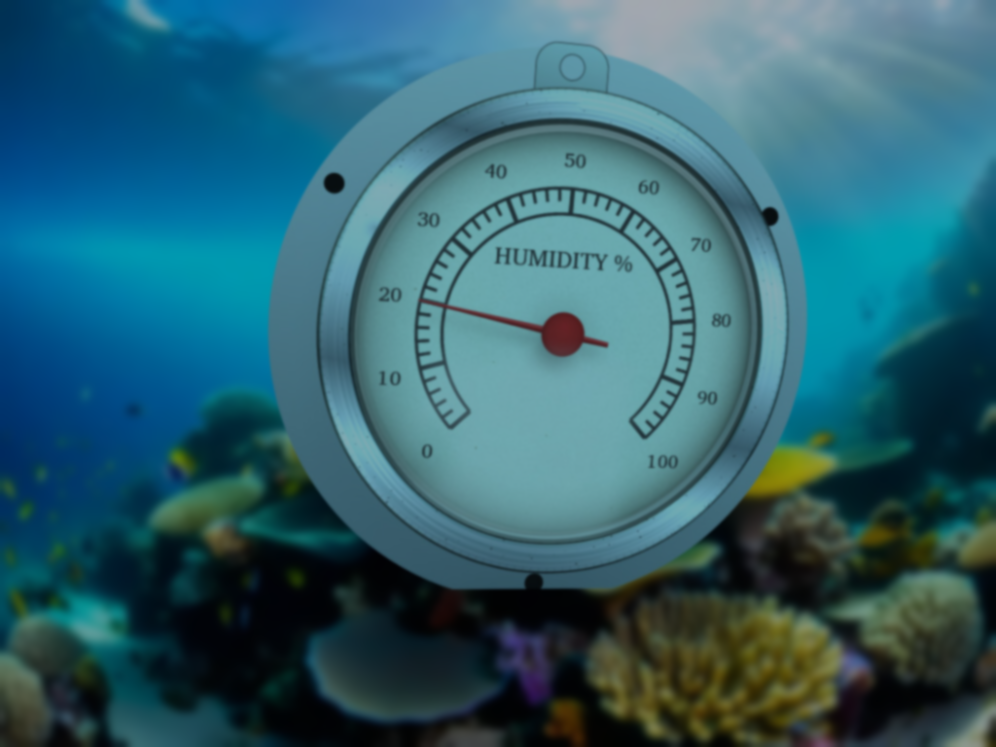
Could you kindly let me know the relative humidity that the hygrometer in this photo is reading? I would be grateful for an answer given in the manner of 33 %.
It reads 20 %
